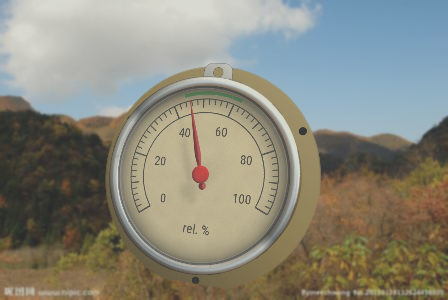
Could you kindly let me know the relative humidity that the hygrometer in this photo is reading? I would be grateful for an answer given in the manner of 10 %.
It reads 46 %
